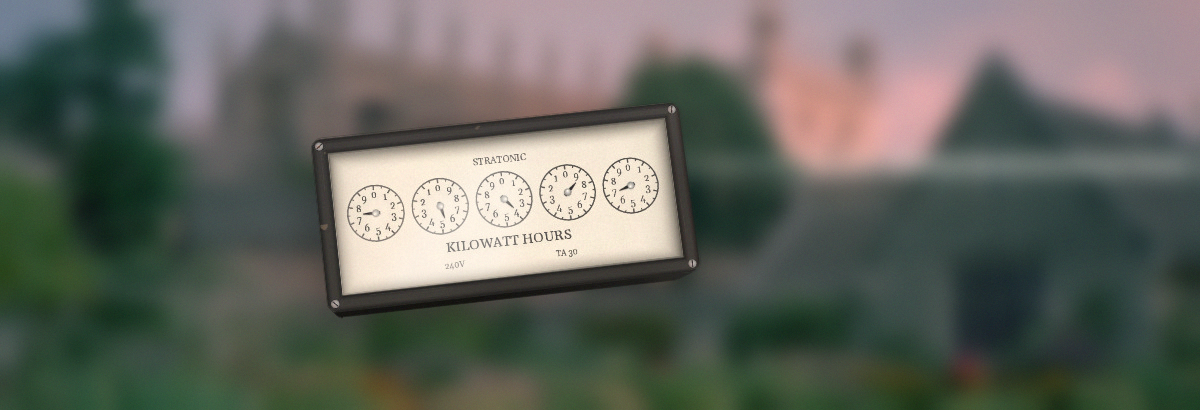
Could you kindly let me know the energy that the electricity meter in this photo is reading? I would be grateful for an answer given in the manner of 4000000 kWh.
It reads 75387 kWh
